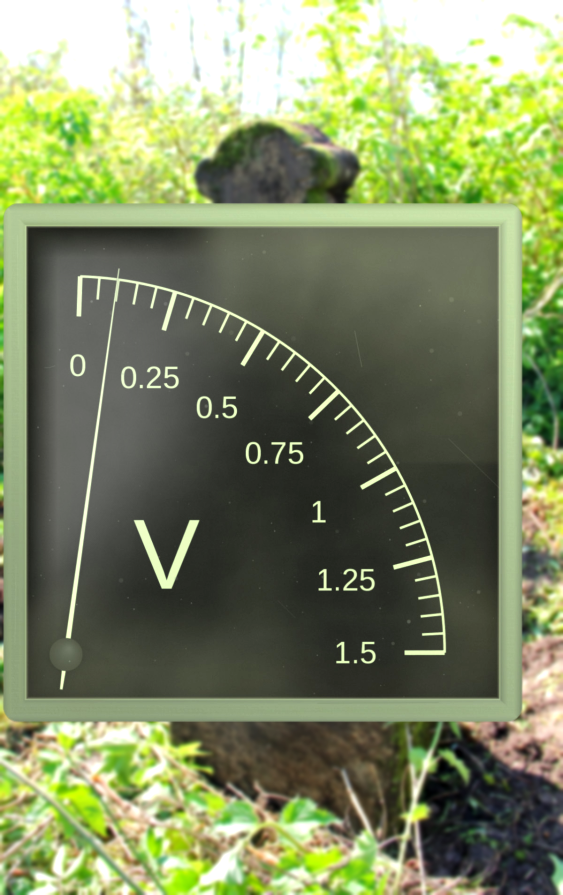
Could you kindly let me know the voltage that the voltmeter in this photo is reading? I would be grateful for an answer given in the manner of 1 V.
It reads 0.1 V
